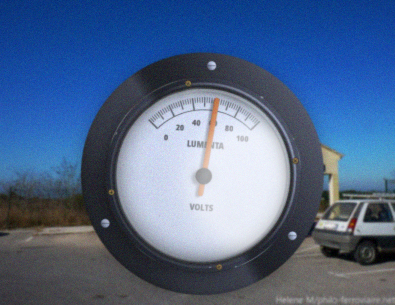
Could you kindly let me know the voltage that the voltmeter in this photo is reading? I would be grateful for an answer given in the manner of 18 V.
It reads 60 V
